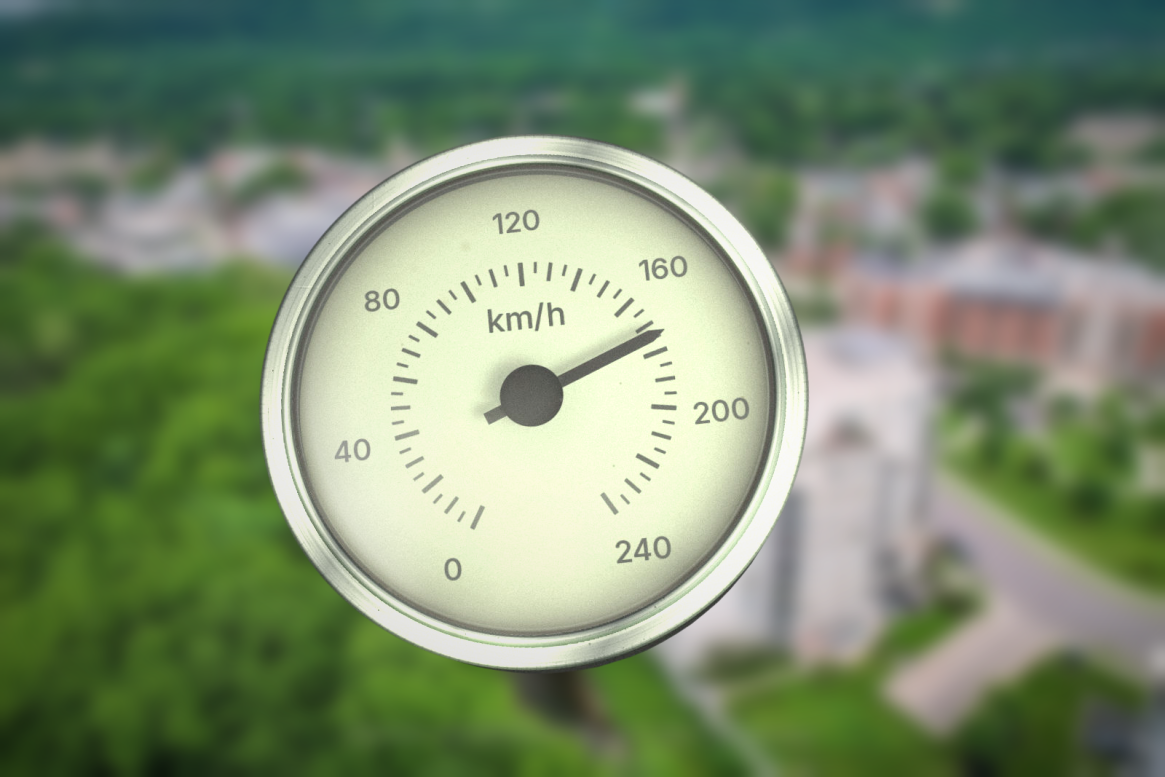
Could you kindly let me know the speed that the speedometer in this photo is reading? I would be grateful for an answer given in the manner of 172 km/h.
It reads 175 km/h
